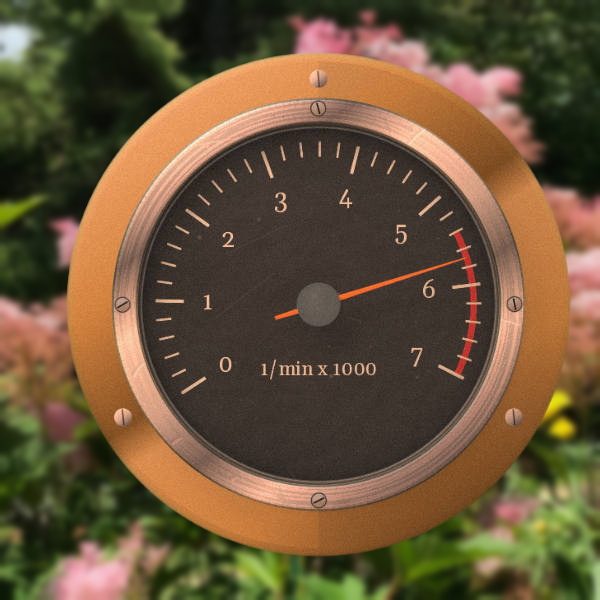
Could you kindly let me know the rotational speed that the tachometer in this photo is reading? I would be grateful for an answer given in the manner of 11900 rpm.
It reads 5700 rpm
